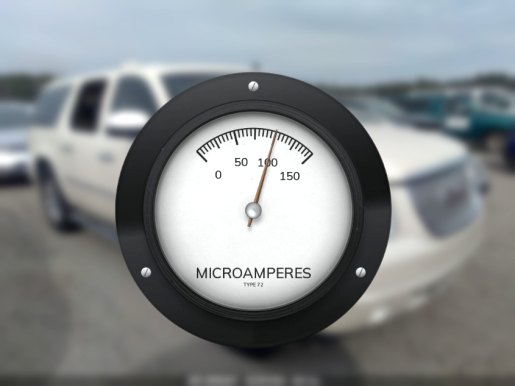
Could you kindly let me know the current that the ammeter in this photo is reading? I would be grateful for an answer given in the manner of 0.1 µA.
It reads 100 µA
